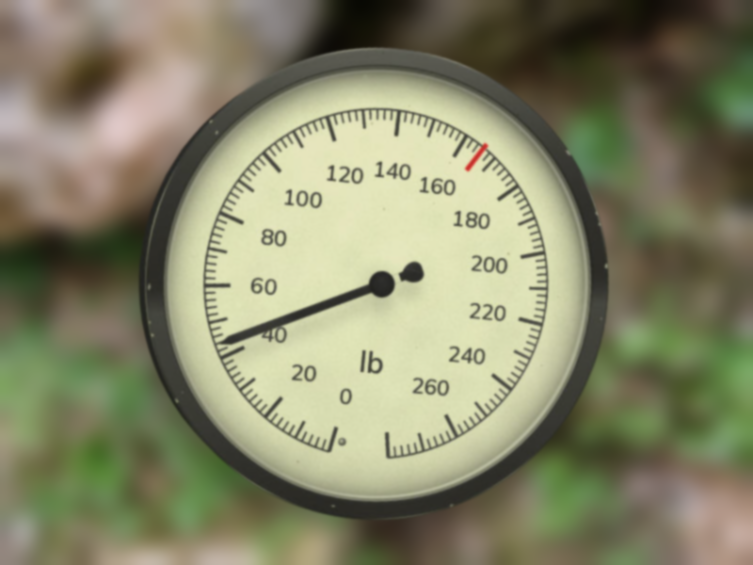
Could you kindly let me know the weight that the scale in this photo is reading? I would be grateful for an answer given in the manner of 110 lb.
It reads 44 lb
